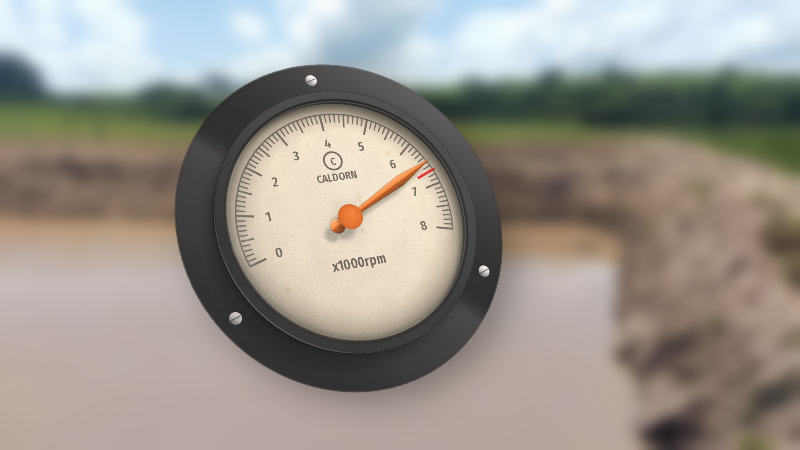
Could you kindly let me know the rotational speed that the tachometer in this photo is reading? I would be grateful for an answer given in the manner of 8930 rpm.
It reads 6500 rpm
